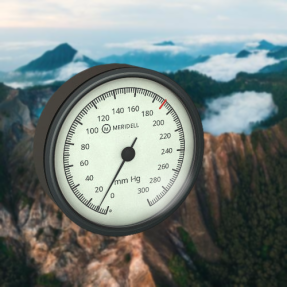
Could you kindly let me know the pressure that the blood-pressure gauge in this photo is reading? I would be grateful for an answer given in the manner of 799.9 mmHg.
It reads 10 mmHg
